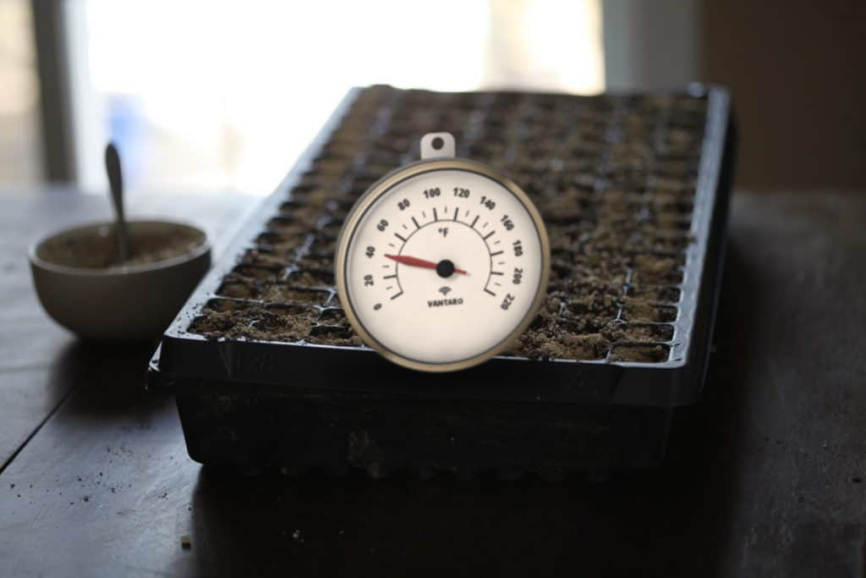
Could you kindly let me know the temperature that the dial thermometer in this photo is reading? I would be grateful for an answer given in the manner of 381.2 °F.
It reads 40 °F
